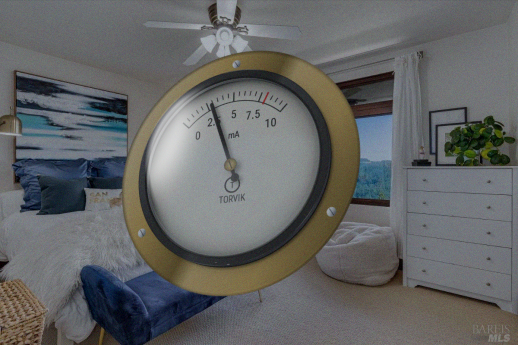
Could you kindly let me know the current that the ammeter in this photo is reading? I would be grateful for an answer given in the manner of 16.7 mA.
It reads 3 mA
